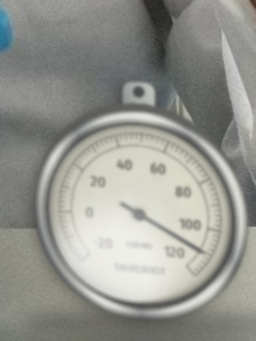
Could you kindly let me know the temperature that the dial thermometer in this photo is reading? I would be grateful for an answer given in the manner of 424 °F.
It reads 110 °F
